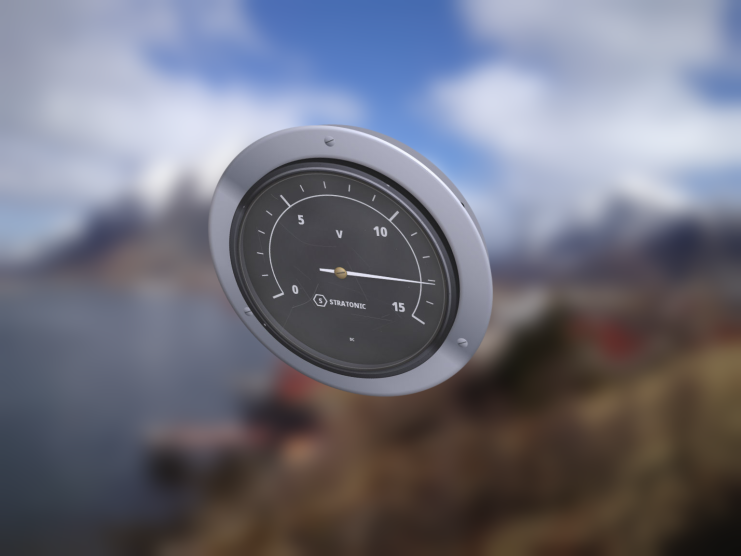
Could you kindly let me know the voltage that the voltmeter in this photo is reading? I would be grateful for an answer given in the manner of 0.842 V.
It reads 13 V
